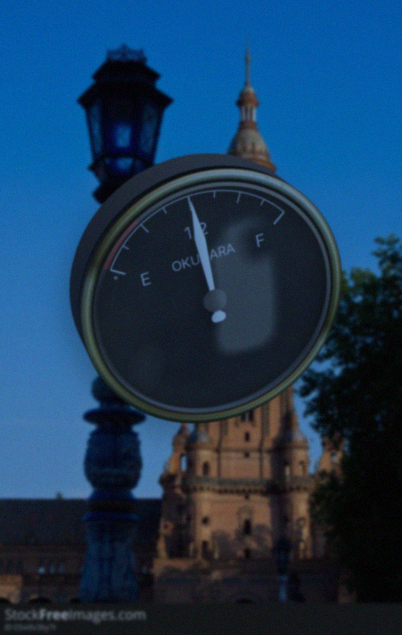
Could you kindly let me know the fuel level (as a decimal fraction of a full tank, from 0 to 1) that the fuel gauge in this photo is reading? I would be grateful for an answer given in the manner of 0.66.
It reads 0.5
